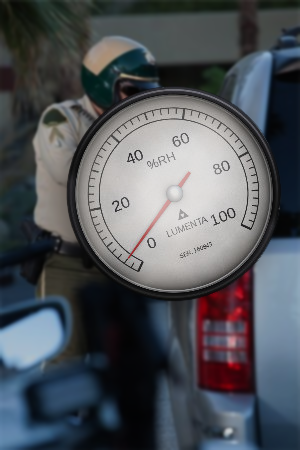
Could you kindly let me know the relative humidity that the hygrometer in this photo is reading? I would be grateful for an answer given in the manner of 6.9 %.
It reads 4 %
